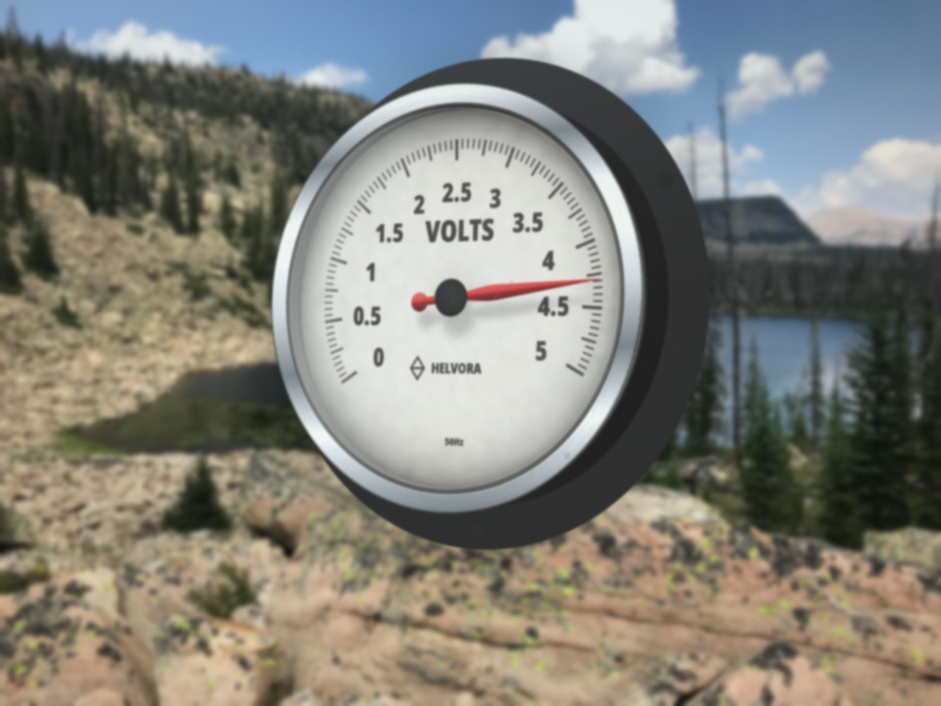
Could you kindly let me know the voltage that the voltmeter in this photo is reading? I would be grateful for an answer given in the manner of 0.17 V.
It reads 4.3 V
